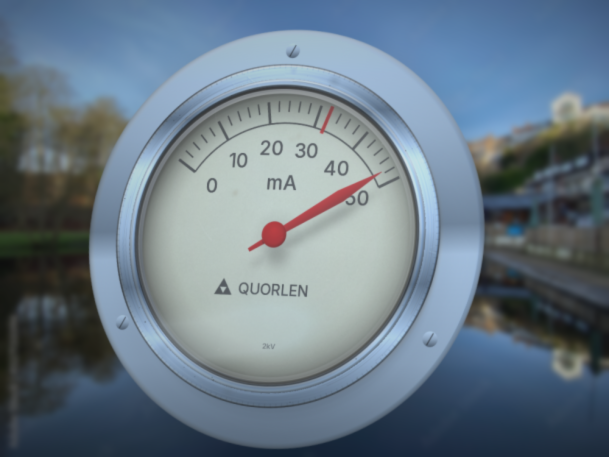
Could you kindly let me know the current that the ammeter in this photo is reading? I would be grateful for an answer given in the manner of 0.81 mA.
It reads 48 mA
